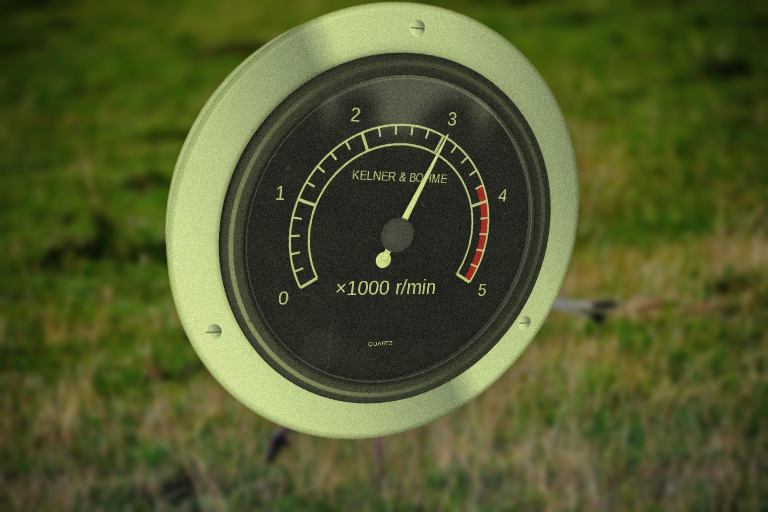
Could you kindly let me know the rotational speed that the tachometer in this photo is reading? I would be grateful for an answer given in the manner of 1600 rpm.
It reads 3000 rpm
